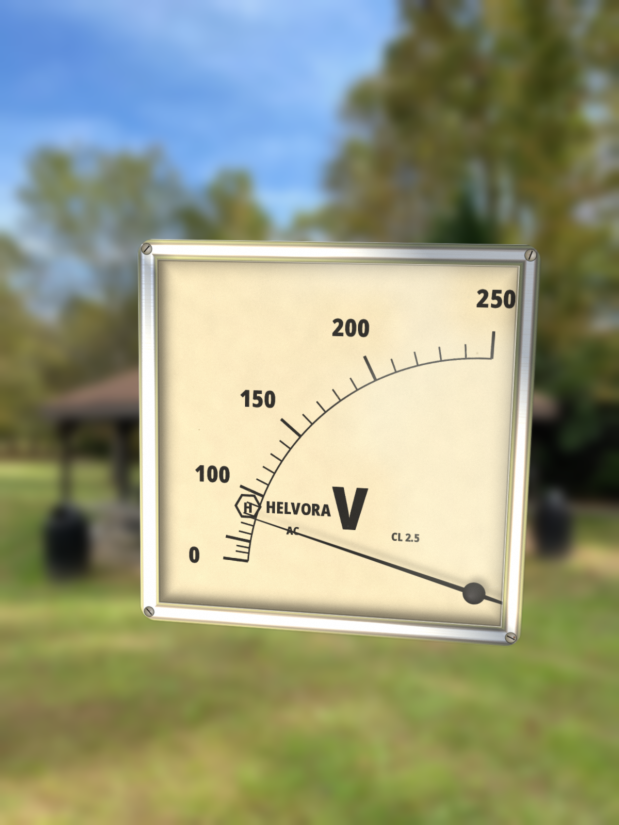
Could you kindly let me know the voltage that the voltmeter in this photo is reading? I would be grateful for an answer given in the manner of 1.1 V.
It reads 80 V
